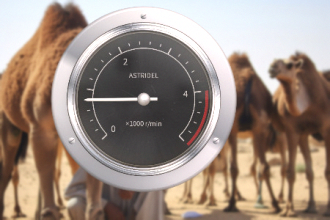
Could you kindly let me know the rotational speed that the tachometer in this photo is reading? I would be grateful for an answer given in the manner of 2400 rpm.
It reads 800 rpm
